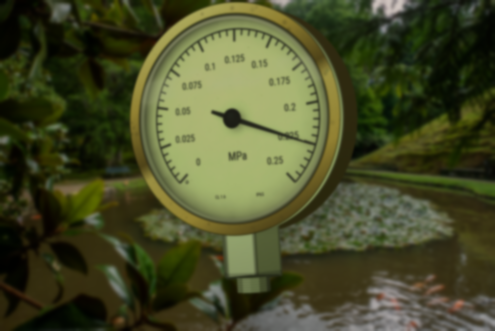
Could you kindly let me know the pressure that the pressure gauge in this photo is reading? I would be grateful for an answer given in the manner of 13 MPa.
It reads 0.225 MPa
